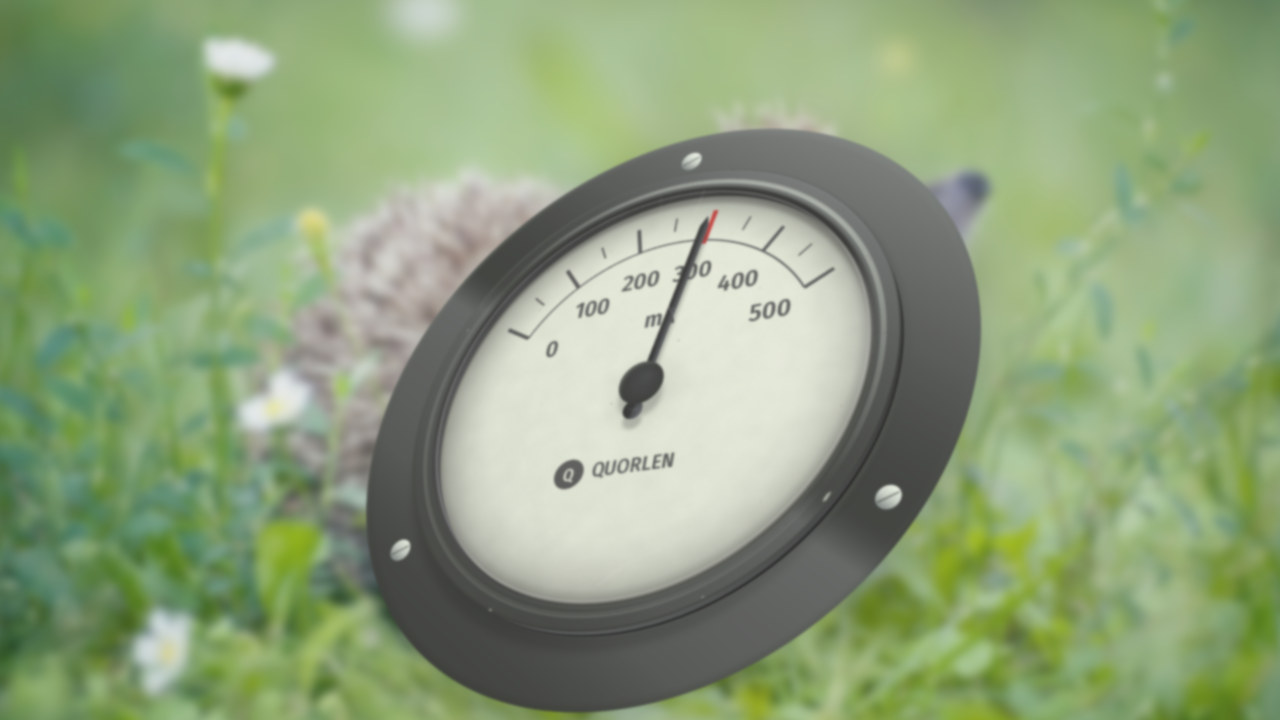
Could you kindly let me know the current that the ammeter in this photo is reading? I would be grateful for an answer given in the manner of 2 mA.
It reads 300 mA
